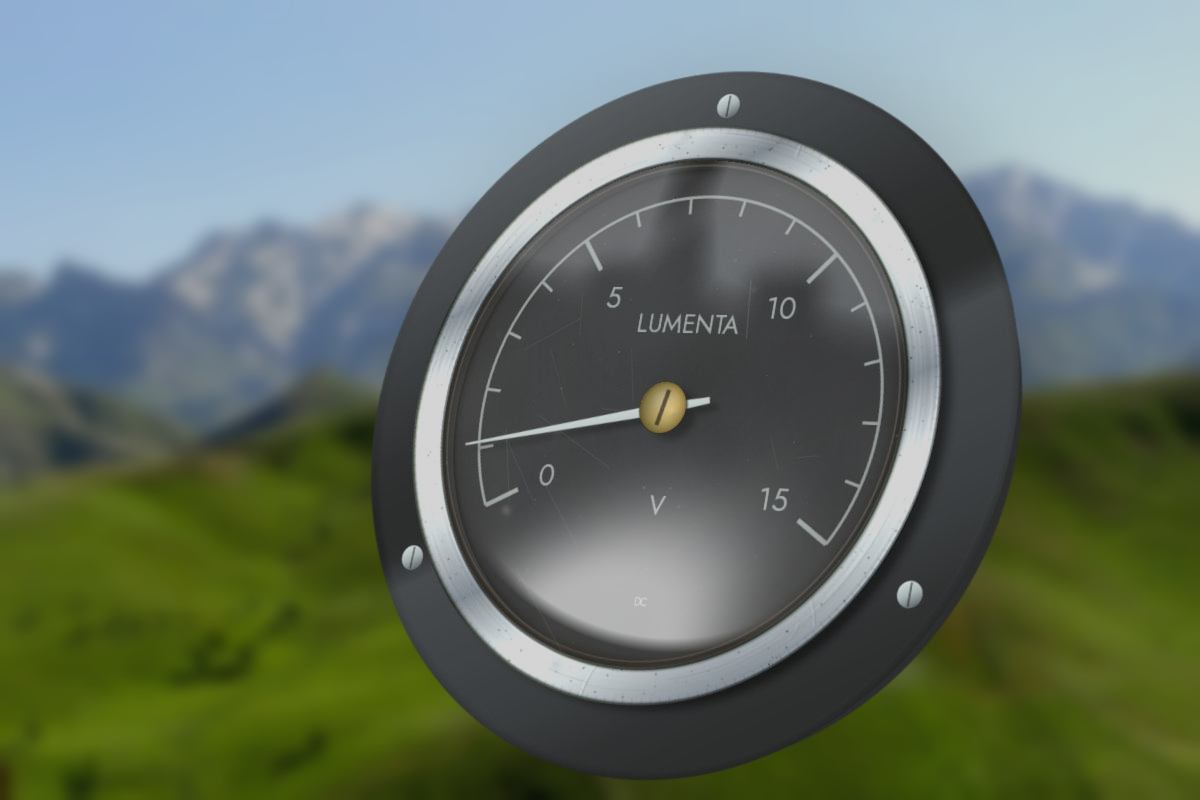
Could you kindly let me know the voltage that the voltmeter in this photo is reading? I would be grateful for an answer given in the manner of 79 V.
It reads 1 V
